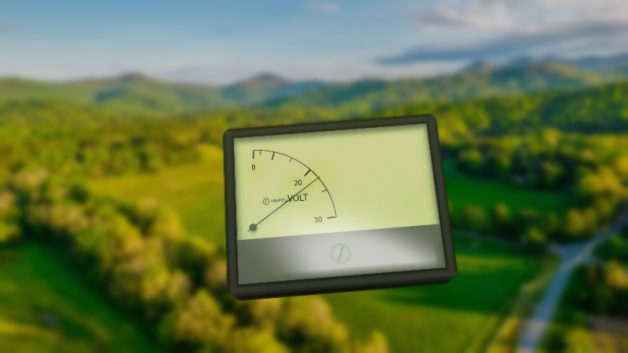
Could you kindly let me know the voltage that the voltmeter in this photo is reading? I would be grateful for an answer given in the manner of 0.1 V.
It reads 22.5 V
